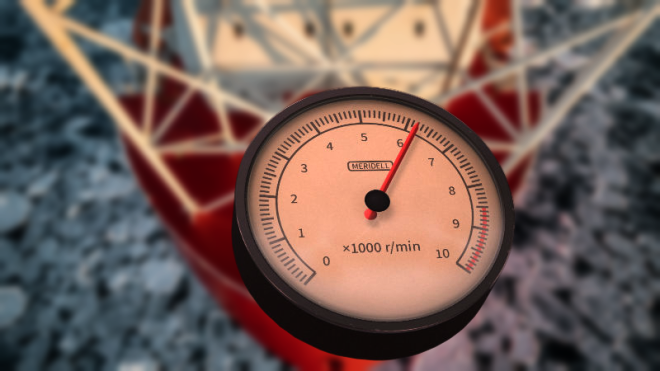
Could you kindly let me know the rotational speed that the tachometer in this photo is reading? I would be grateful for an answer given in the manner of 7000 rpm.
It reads 6200 rpm
